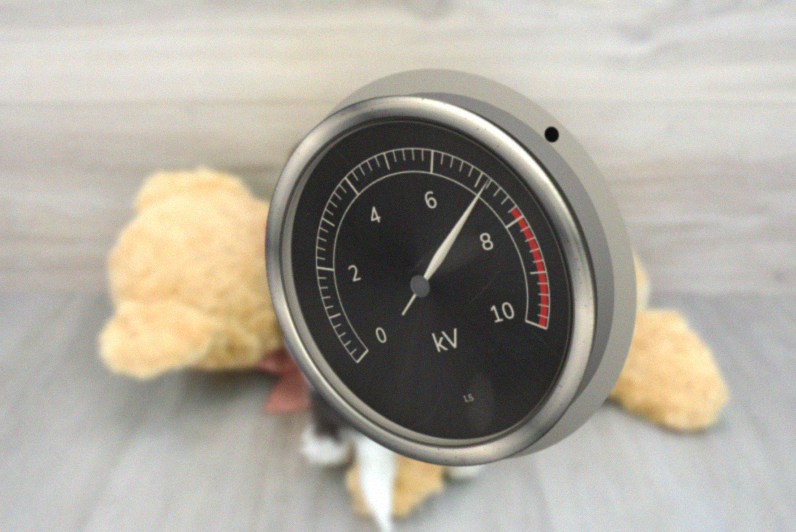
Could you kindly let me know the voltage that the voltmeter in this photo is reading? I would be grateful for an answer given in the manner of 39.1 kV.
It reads 7.2 kV
